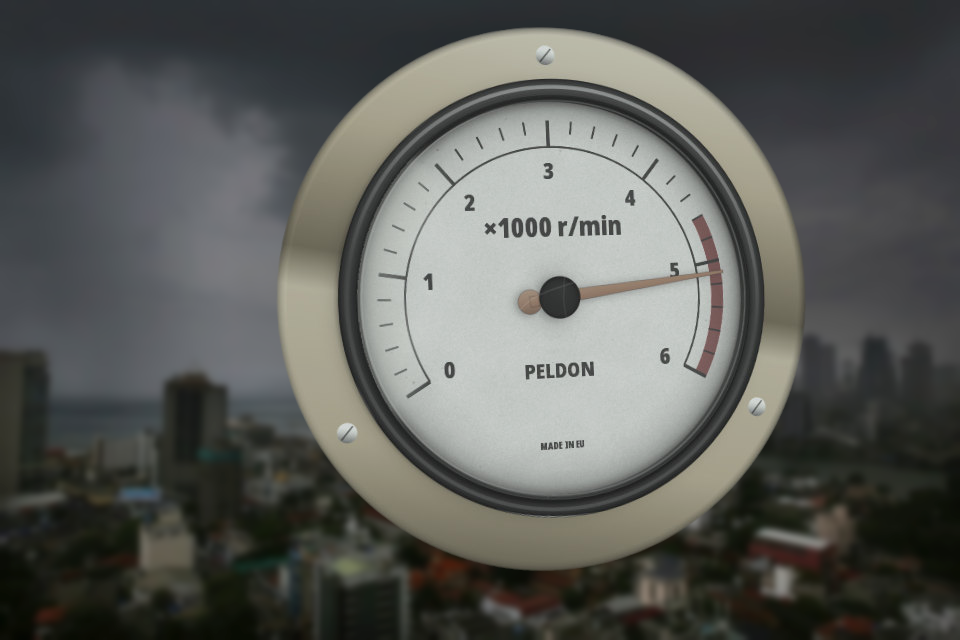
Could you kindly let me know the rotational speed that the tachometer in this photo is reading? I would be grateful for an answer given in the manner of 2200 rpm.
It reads 5100 rpm
